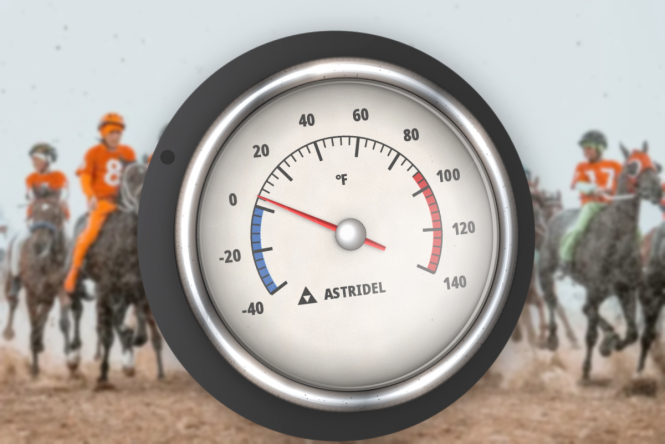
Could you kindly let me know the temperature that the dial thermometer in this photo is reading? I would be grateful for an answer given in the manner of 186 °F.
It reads 4 °F
